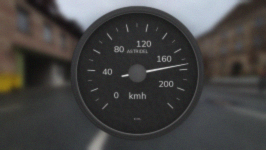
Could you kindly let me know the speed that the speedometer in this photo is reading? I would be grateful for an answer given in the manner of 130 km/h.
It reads 175 km/h
